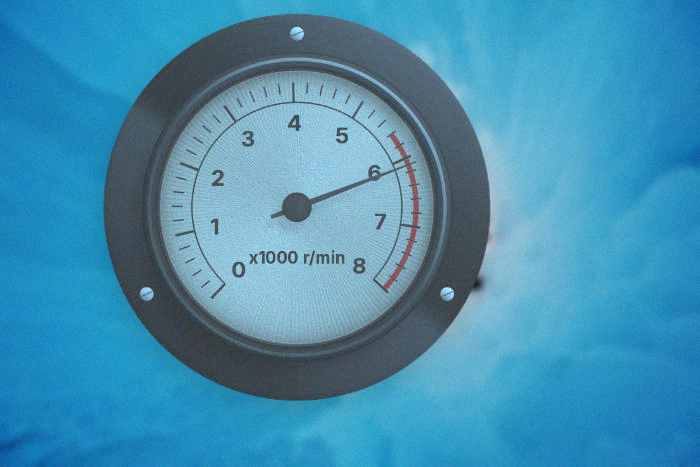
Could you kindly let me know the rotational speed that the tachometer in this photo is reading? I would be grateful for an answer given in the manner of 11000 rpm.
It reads 6100 rpm
